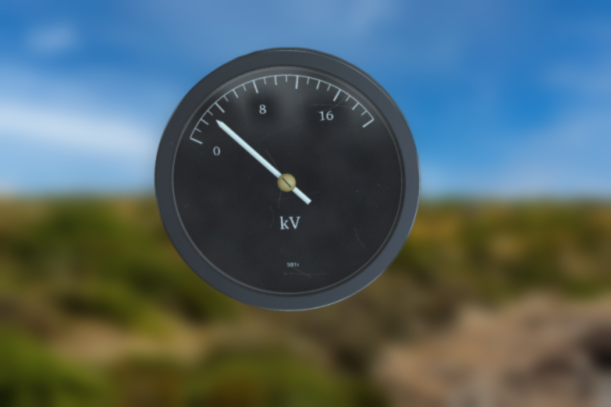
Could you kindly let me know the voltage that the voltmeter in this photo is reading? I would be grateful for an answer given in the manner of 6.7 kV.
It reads 3 kV
